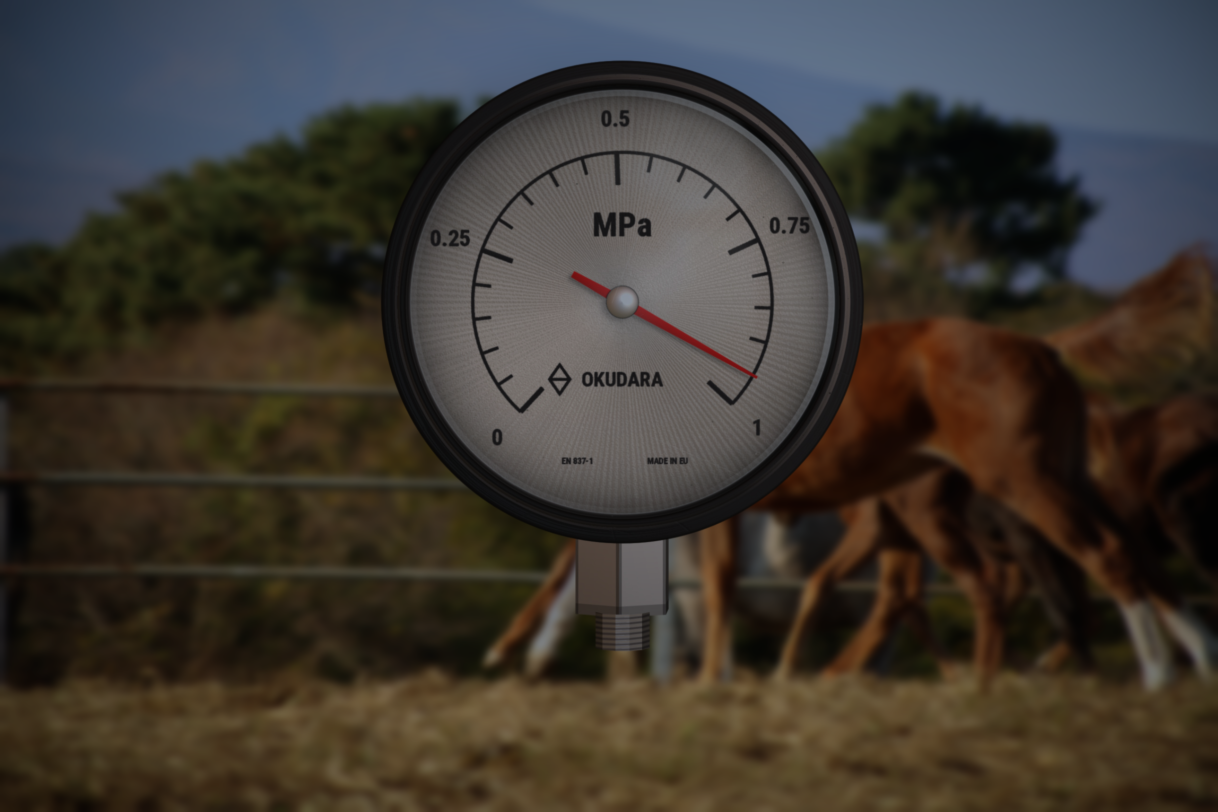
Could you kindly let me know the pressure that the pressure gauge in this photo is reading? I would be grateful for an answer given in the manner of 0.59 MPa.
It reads 0.95 MPa
